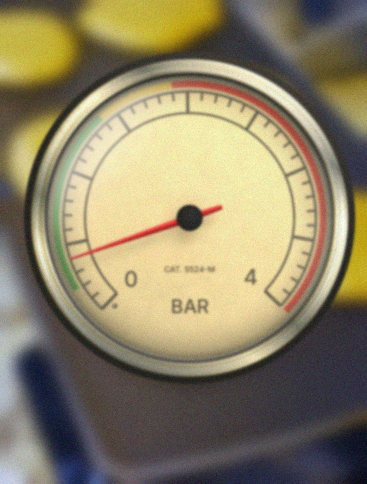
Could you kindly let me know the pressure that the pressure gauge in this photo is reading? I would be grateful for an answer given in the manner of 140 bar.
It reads 0.4 bar
